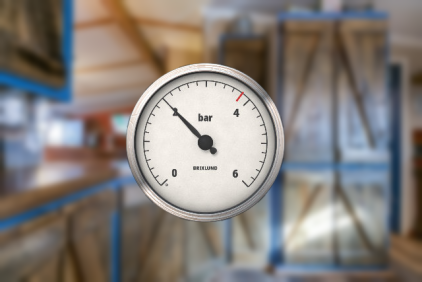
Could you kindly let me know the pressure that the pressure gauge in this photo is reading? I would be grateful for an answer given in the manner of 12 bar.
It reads 2 bar
